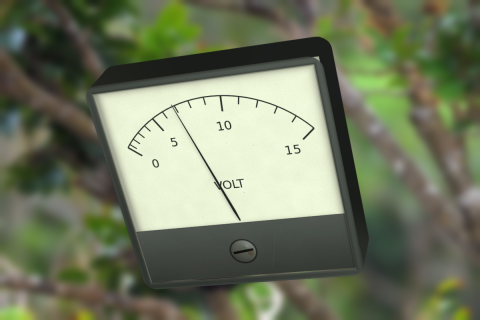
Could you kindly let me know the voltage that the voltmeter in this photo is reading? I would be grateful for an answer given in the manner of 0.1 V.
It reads 7 V
